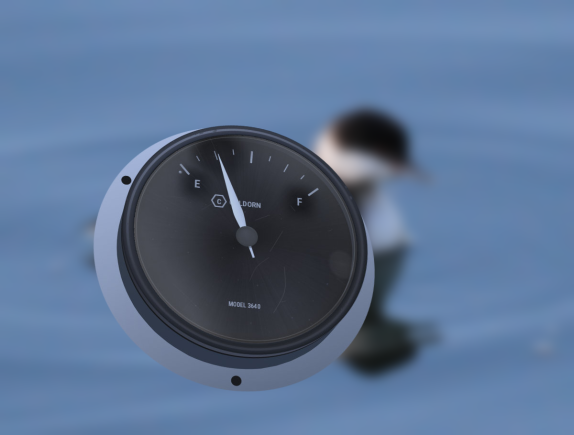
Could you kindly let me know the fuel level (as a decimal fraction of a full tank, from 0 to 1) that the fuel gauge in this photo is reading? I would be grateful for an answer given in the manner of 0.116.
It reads 0.25
